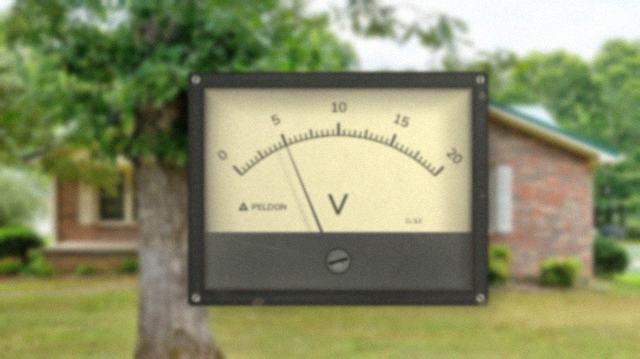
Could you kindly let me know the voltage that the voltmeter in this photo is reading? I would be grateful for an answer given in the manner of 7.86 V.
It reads 5 V
